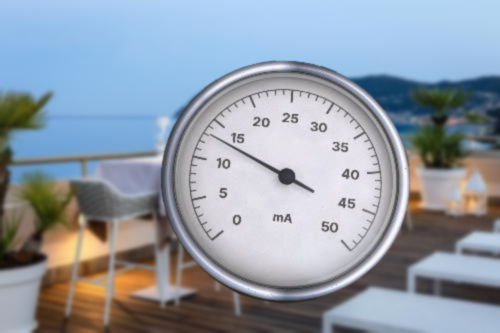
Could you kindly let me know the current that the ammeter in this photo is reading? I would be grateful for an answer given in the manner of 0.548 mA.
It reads 13 mA
